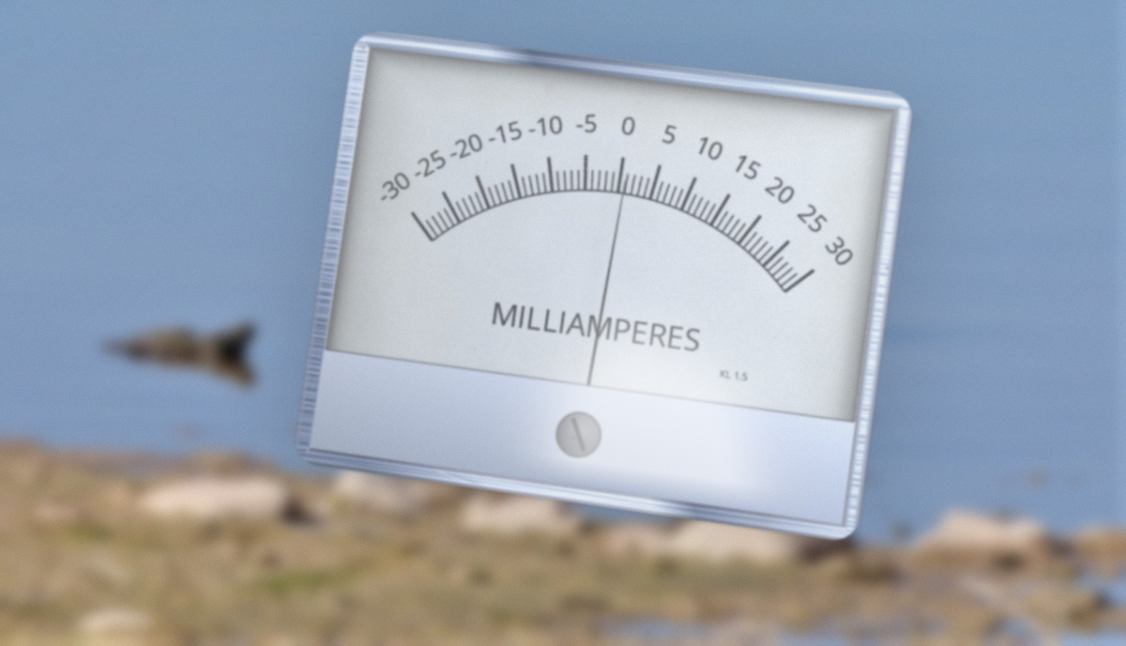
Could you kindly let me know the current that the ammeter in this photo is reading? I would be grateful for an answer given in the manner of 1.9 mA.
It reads 1 mA
